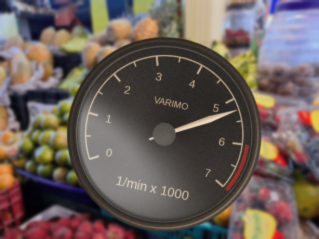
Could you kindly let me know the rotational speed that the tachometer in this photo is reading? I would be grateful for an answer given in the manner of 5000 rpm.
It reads 5250 rpm
